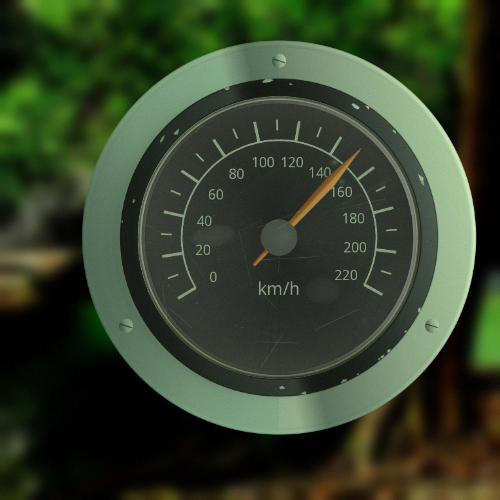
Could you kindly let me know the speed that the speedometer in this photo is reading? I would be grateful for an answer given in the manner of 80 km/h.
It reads 150 km/h
